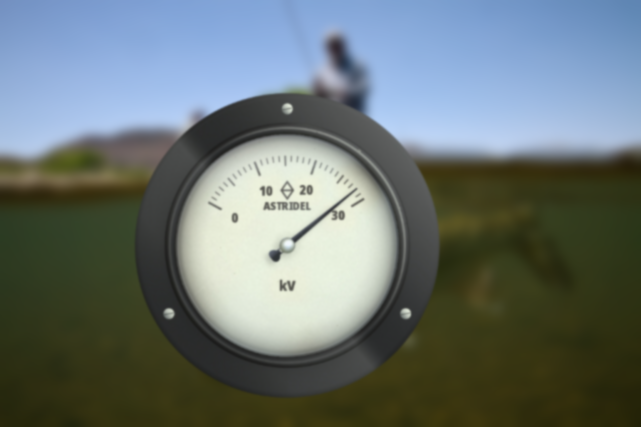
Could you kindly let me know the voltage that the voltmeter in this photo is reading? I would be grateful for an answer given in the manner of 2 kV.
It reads 28 kV
